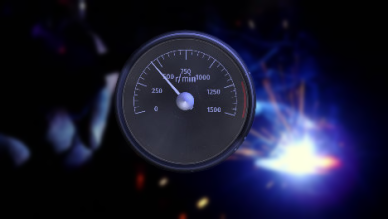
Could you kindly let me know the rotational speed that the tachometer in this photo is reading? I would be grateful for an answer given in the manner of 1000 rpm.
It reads 450 rpm
